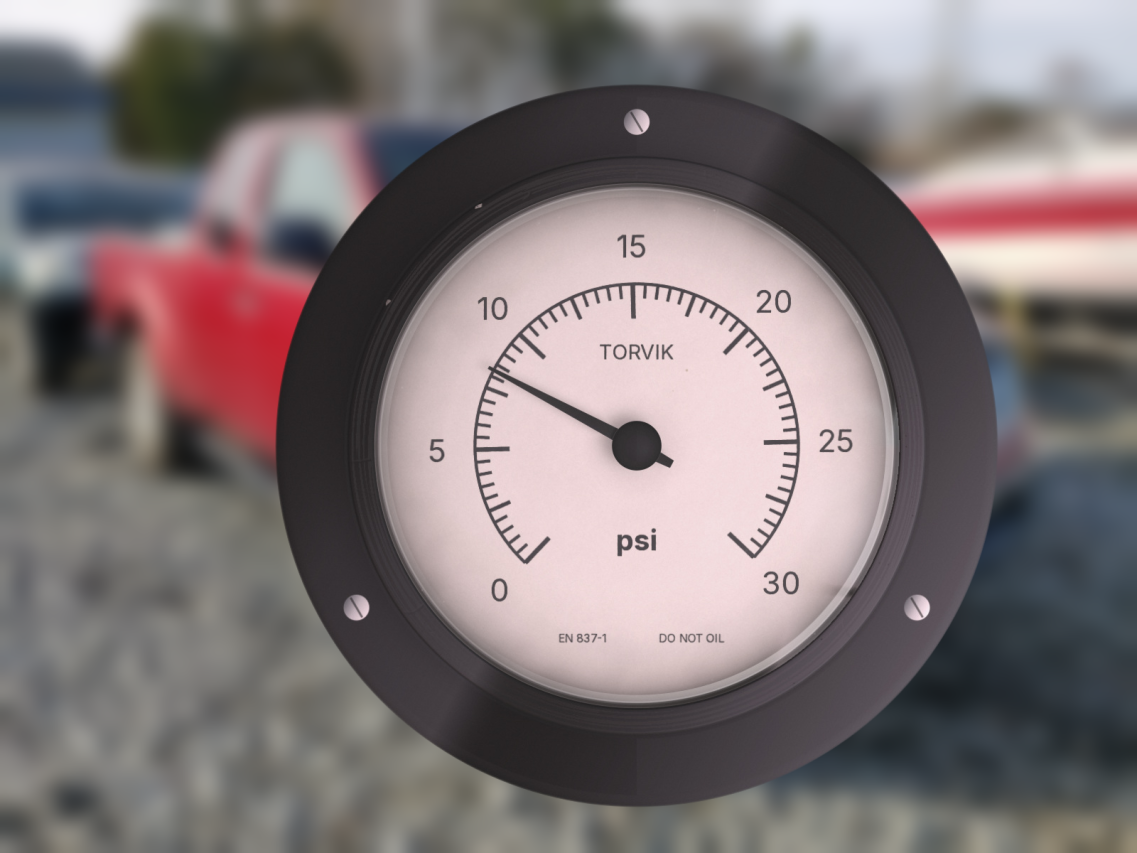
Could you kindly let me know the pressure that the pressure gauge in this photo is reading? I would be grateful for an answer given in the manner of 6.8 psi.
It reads 8.25 psi
